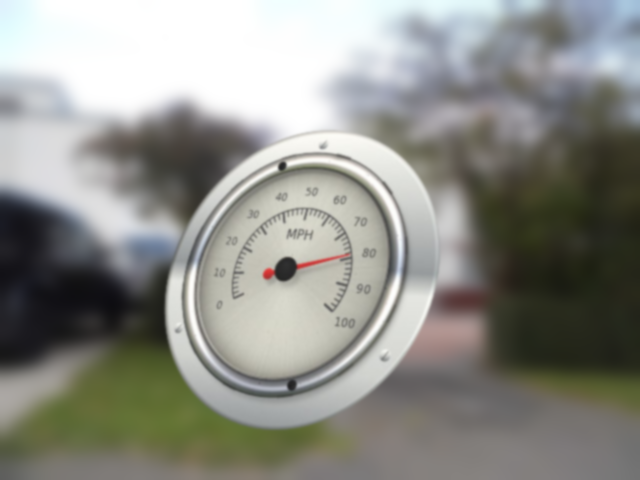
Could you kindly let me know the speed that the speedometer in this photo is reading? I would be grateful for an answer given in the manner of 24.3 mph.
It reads 80 mph
